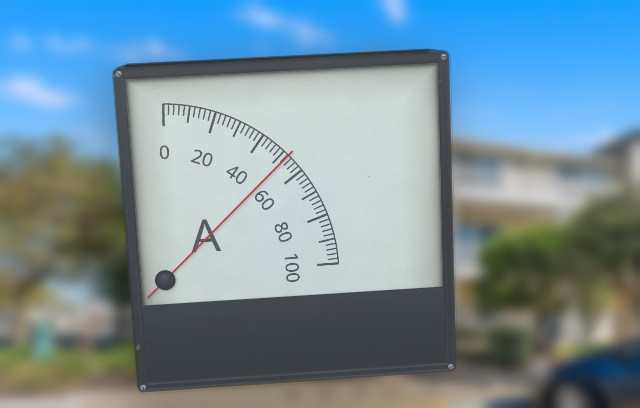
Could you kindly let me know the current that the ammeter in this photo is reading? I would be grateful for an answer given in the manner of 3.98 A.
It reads 52 A
